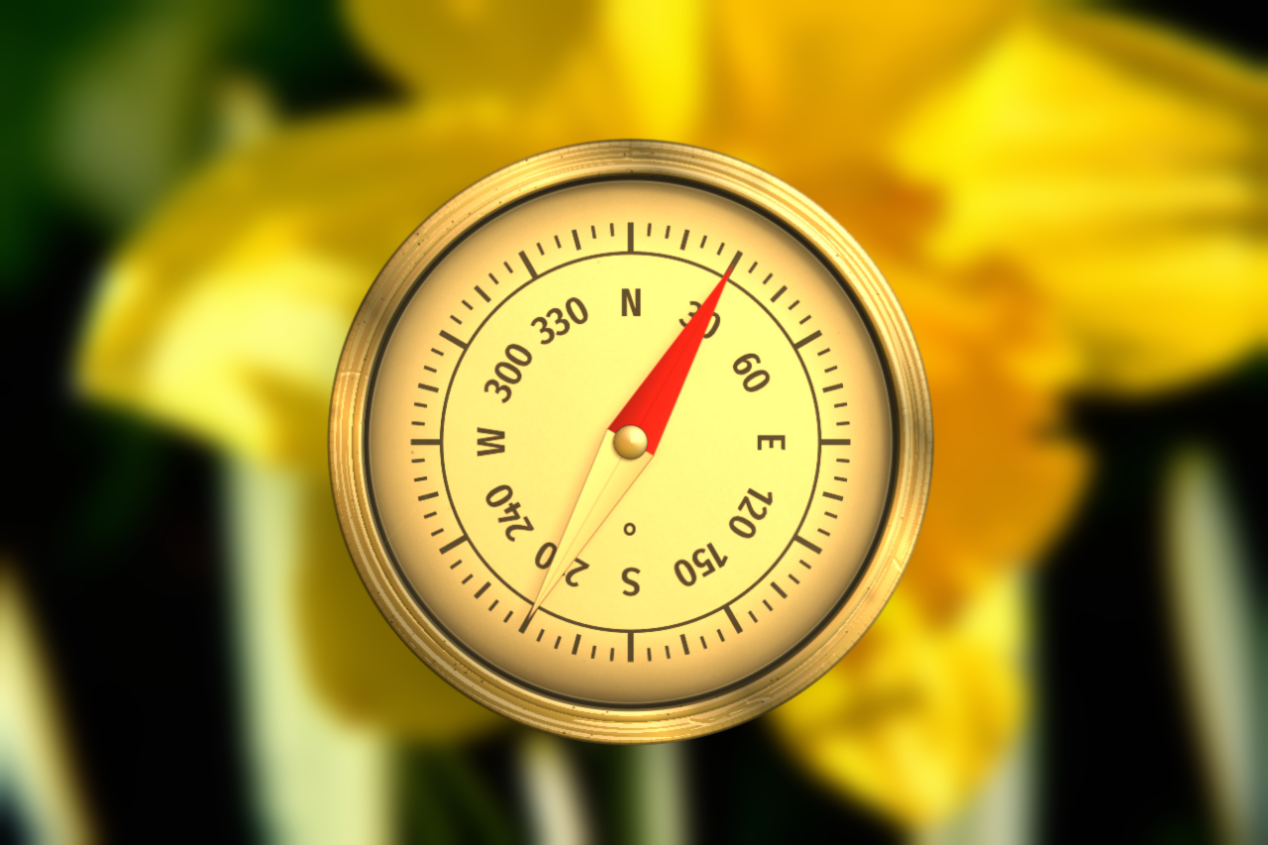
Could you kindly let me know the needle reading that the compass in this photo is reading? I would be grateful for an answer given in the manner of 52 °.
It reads 30 °
